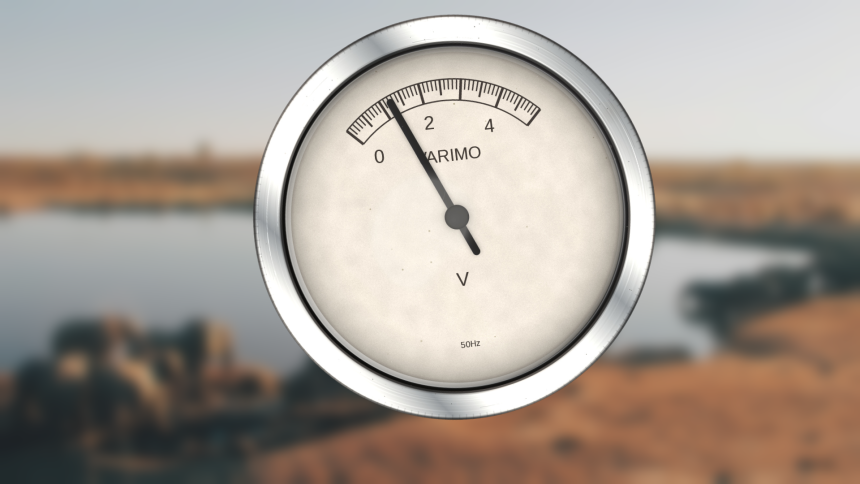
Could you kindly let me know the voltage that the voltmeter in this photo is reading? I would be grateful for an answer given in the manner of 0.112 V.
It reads 1.2 V
